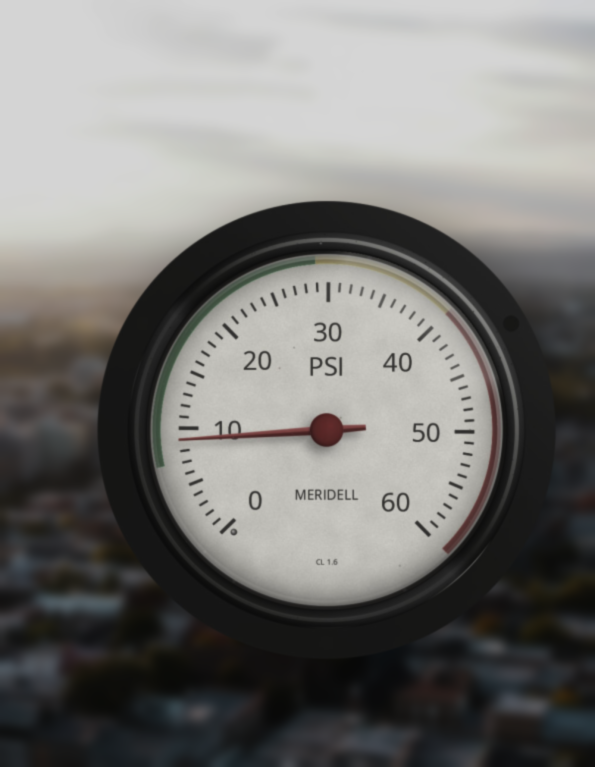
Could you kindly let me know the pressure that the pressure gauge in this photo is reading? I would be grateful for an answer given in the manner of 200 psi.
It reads 9 psi
